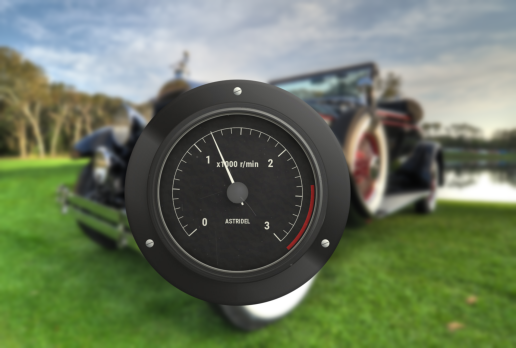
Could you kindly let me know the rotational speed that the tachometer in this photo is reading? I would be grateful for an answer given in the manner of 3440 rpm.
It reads 1200 rpm
